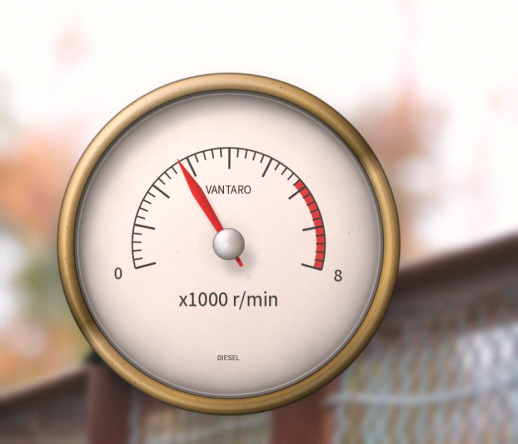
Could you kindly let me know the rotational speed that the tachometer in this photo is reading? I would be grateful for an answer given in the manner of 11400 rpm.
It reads 2800 rpm
